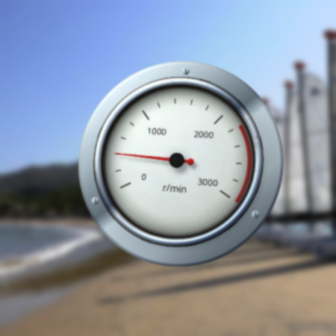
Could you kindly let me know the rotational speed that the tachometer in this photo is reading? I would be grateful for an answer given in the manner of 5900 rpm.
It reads 400 rpm
